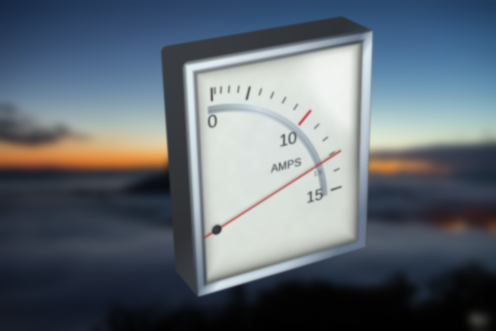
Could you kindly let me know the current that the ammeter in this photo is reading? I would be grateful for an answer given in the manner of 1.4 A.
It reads 13 A
